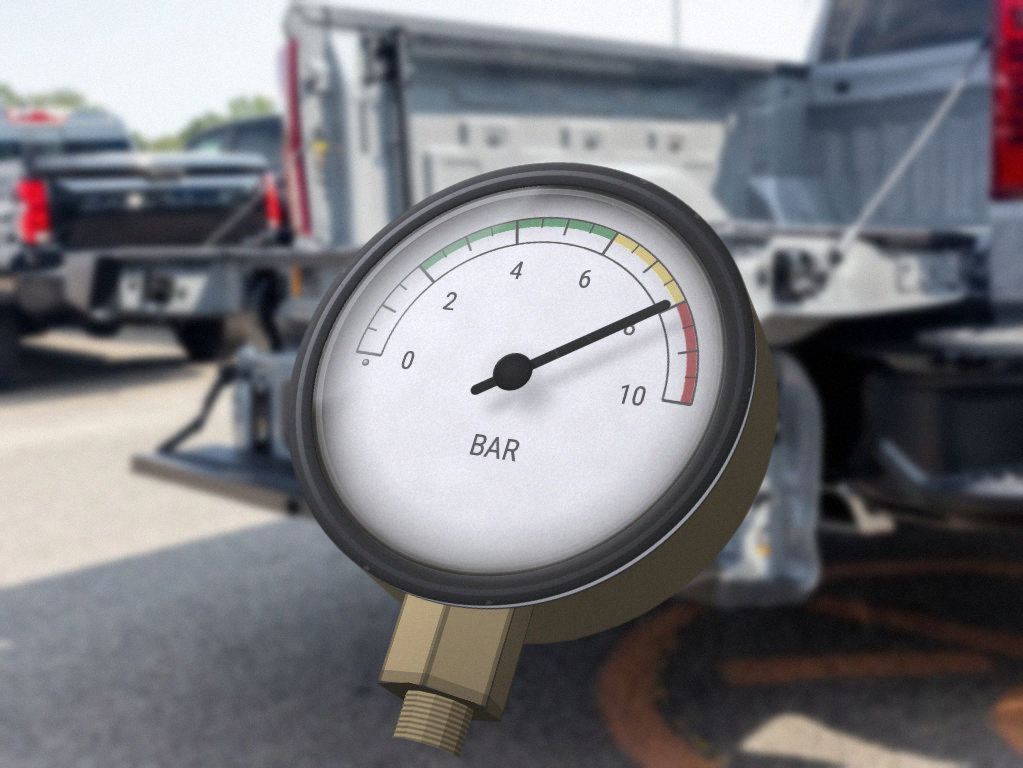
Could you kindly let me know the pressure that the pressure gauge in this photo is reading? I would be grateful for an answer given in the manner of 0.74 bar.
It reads 8 bar
